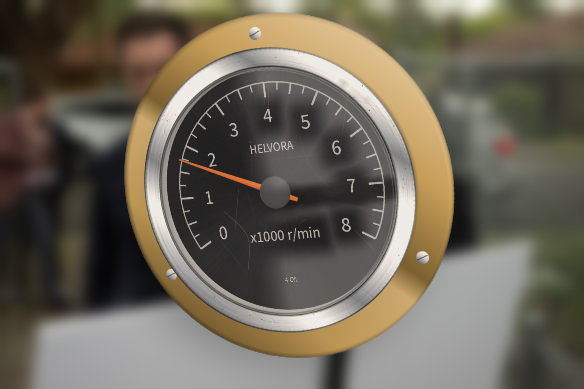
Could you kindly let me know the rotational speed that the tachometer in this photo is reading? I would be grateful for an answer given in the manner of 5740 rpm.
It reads 1750 rpm
